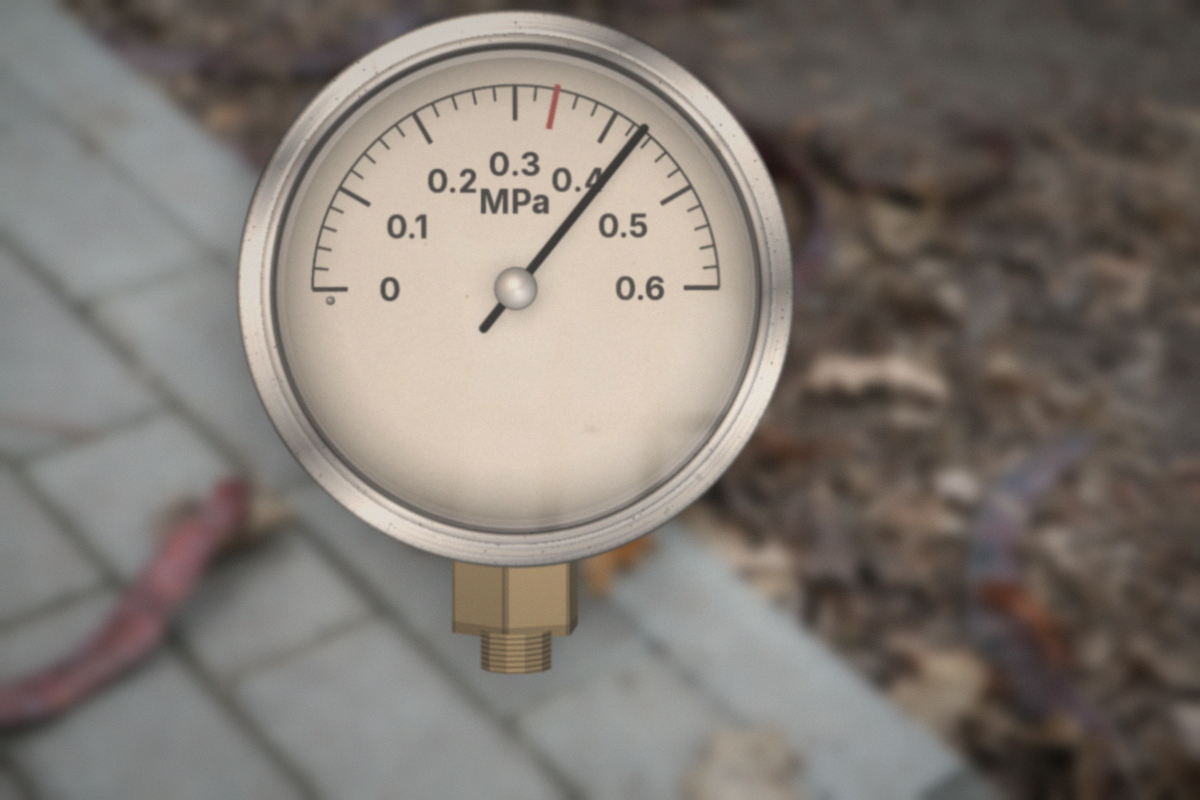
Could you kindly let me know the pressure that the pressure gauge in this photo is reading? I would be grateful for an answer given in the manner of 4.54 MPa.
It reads 0.43 MPa
